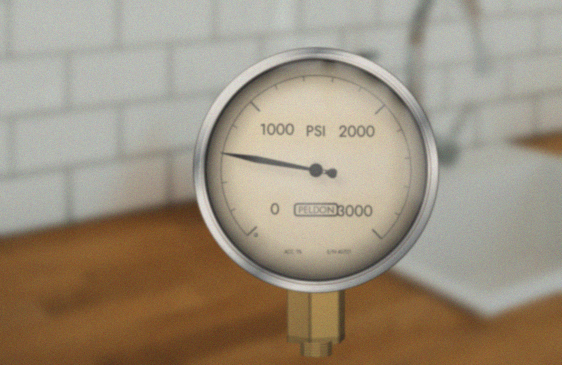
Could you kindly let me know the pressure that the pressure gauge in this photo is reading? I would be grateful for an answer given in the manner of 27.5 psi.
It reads 600 psi
